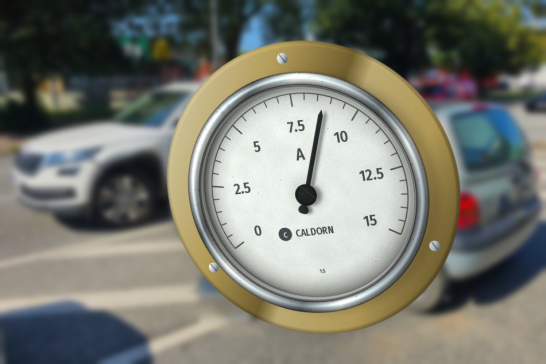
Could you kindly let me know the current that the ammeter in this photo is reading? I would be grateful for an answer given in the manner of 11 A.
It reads 8.75 A
